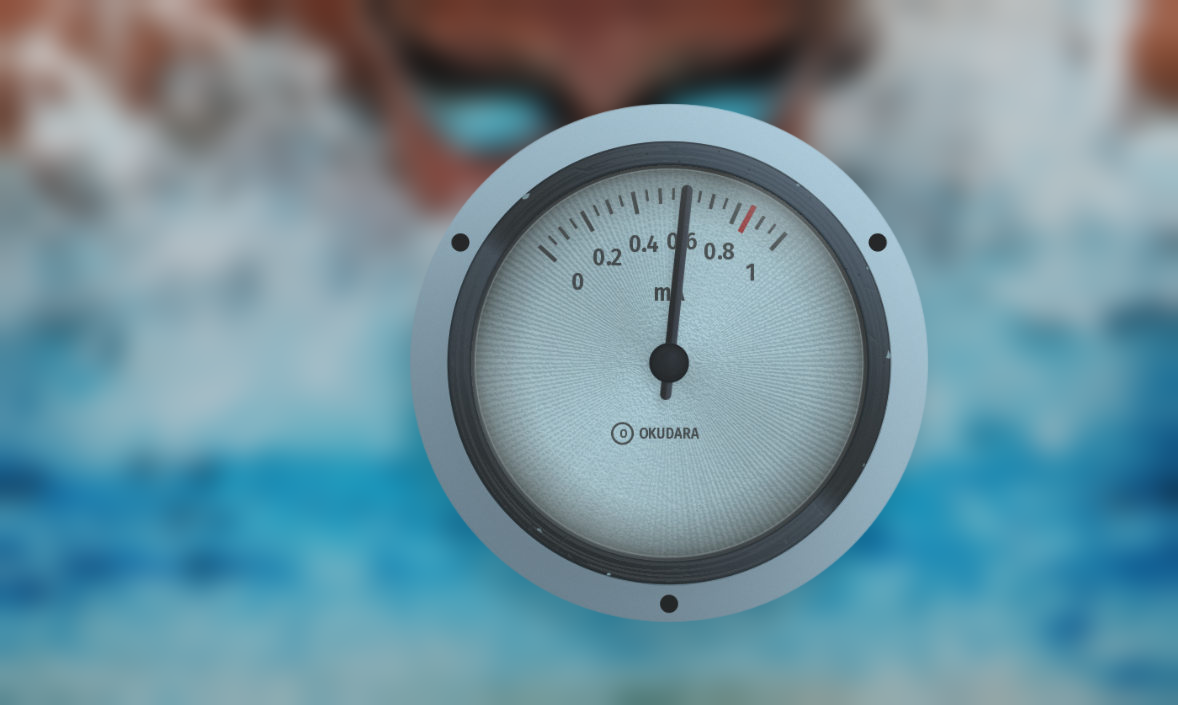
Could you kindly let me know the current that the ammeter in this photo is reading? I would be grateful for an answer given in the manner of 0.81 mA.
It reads 0.6 mA
